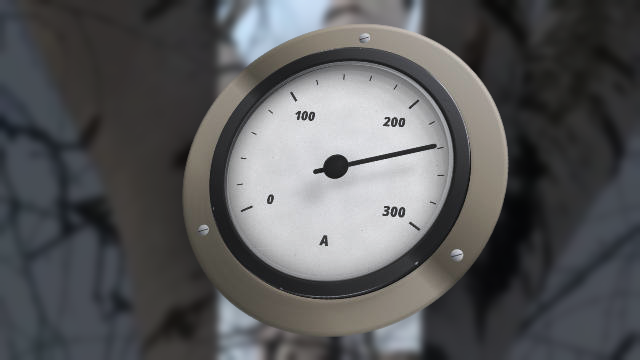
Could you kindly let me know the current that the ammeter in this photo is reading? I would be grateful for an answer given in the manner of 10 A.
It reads 240 A
